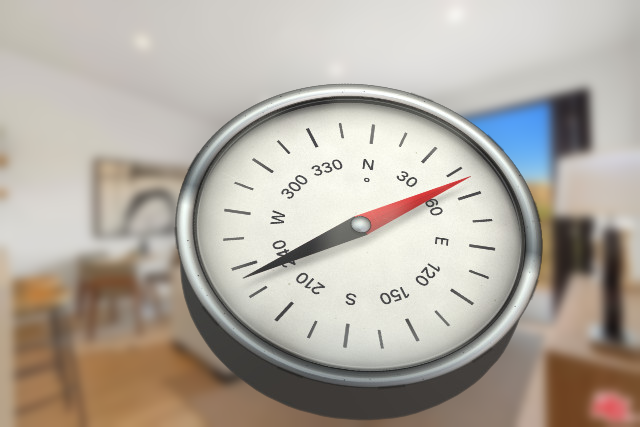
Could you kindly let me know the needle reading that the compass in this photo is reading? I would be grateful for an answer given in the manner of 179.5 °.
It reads 52.5 °
